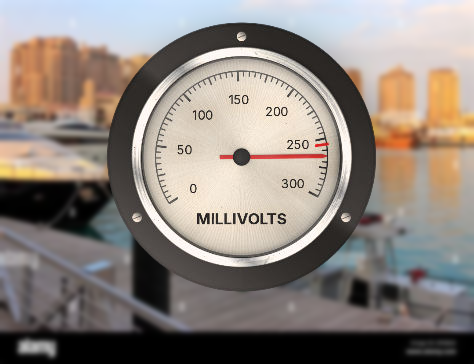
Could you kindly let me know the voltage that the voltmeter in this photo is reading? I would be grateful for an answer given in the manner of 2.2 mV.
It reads 265 mV
